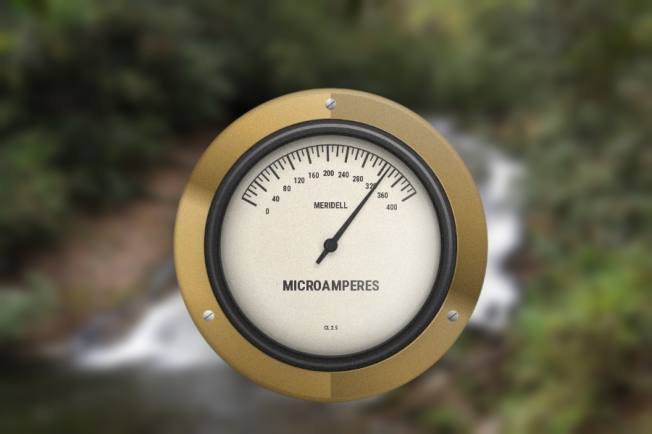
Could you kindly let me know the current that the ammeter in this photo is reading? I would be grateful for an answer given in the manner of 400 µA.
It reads 330 µA
